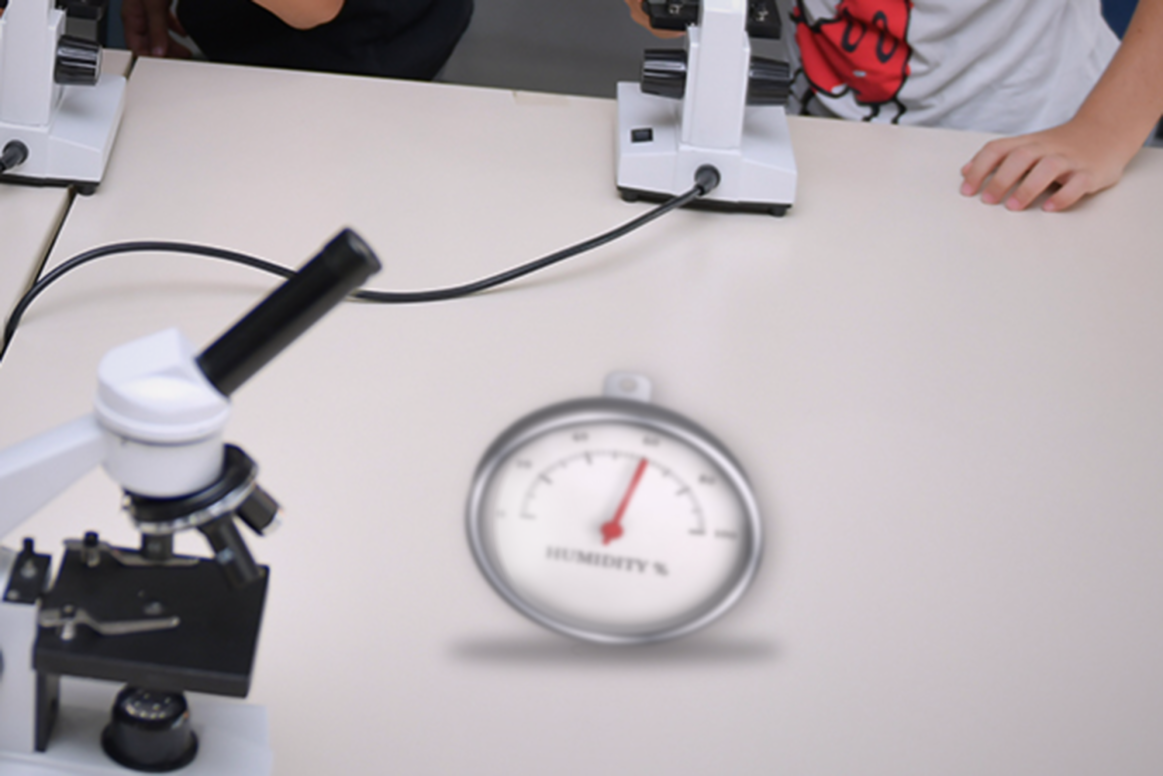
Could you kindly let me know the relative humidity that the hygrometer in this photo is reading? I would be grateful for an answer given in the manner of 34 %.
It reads 60 %
